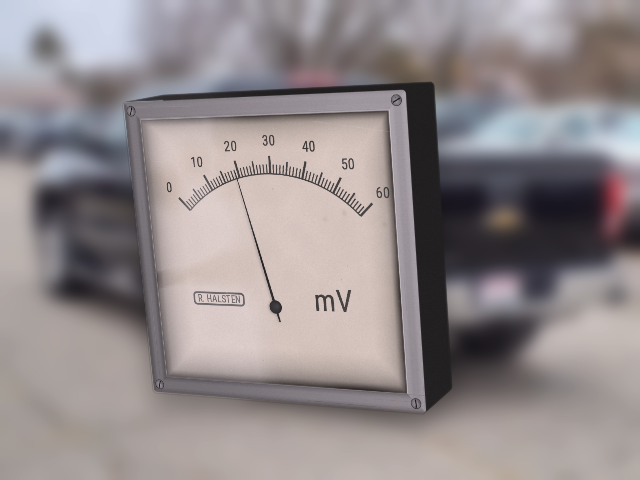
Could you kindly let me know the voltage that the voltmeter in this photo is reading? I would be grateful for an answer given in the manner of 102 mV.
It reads 20 mV
